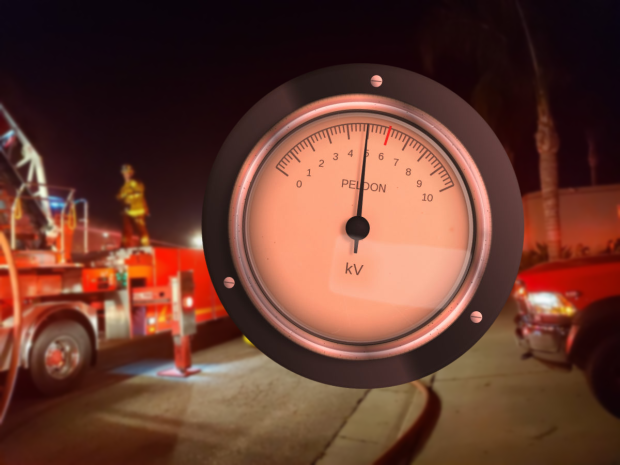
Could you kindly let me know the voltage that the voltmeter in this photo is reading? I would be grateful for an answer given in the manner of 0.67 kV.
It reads 5 kV
